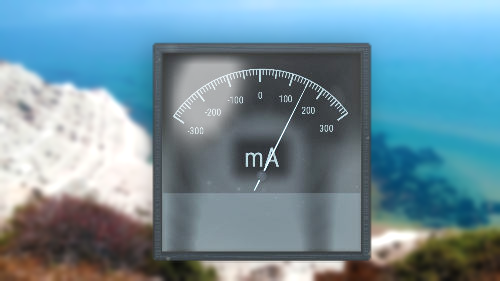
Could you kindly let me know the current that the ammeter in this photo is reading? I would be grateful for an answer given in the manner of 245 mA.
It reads 150 mA
